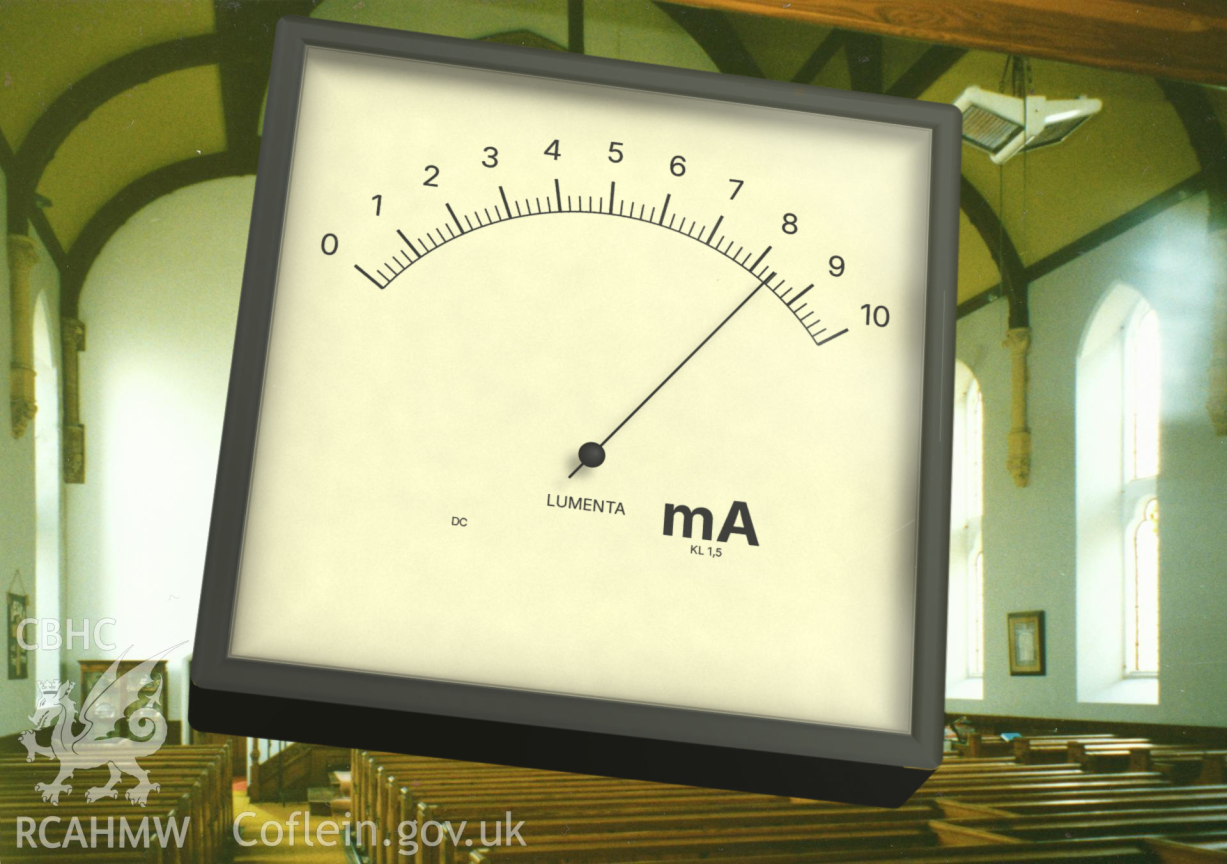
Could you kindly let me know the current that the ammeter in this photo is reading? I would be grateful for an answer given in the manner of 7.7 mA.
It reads 8.4 mA
